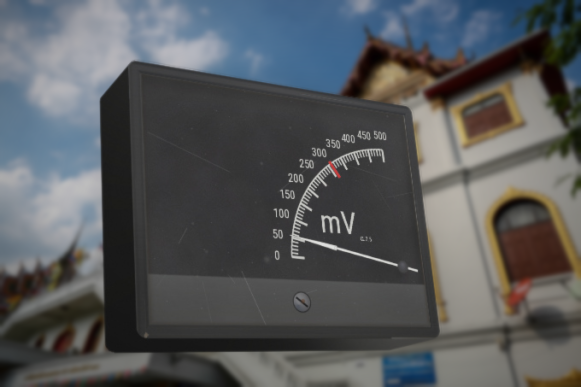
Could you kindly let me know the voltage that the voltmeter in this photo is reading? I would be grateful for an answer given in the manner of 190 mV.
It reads 50 mV
